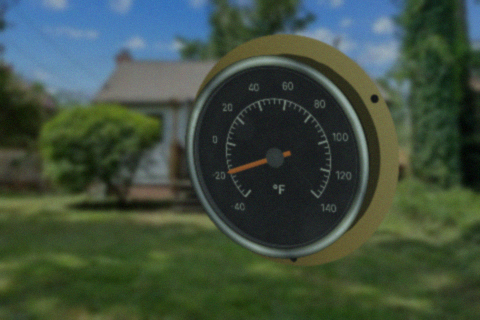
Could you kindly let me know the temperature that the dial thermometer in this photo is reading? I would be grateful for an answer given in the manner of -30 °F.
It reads -20 °F
